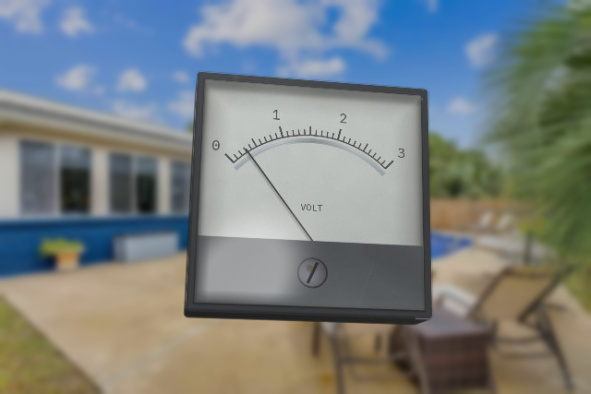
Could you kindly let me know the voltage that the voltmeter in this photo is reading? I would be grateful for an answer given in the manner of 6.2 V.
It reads 0.3 V
